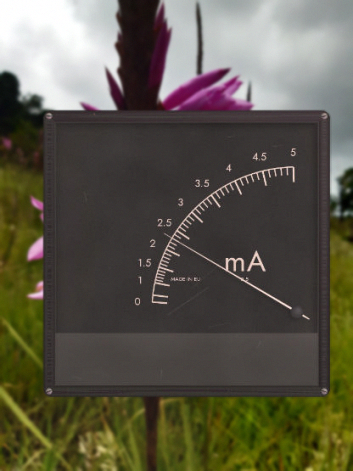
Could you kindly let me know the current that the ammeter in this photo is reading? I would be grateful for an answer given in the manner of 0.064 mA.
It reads 2.3 mA
